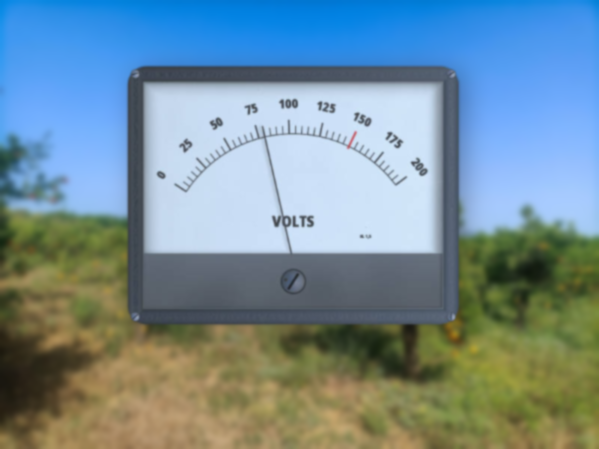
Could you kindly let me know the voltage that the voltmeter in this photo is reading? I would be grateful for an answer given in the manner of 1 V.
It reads 80 V
